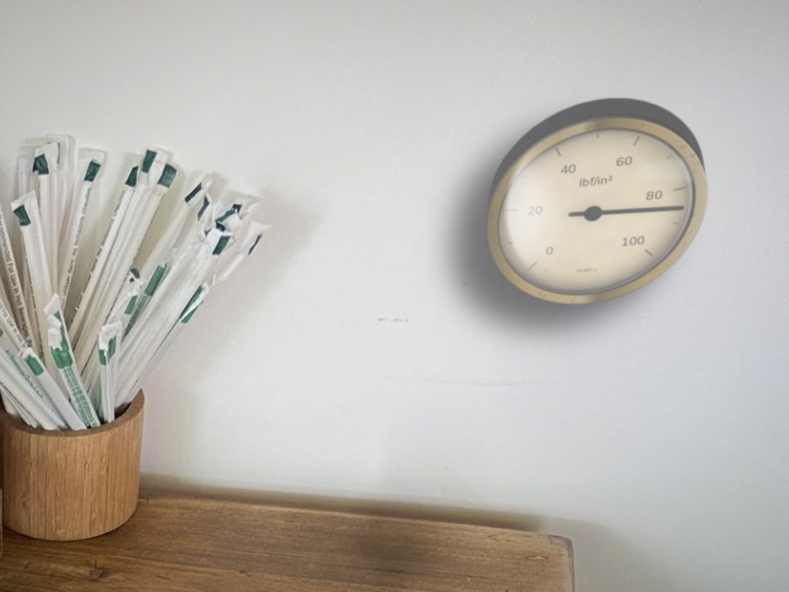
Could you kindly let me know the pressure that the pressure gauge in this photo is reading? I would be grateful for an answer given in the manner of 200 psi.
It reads 85 psi
